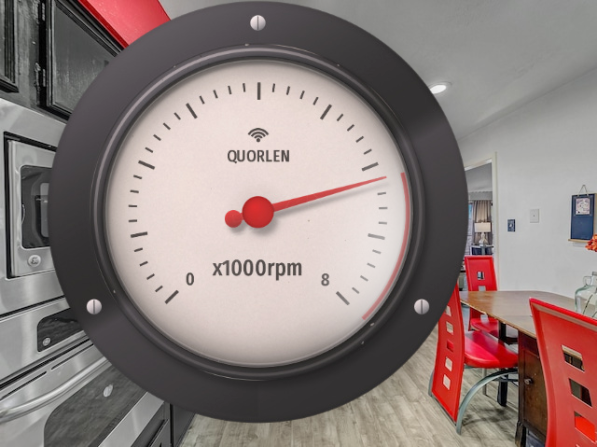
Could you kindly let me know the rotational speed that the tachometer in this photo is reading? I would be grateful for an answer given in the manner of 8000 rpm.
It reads 6200 rpm
